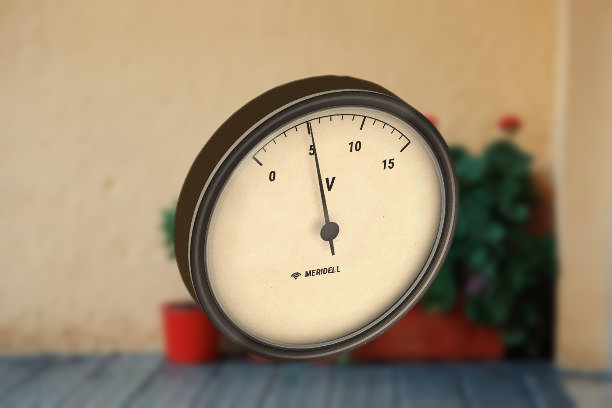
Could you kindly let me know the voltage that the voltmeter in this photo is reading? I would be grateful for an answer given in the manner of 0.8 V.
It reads 5 V
